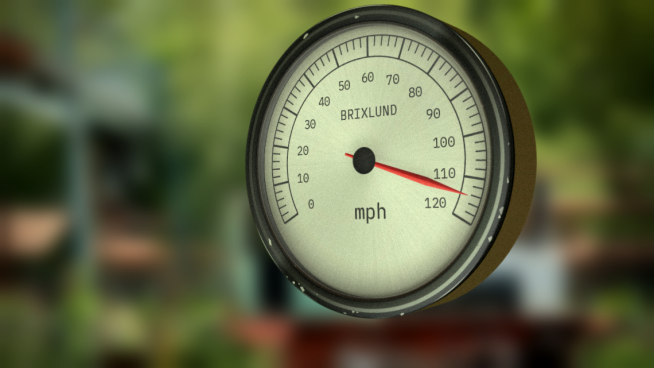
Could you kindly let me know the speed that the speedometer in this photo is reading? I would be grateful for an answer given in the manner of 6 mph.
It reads 114 mph
